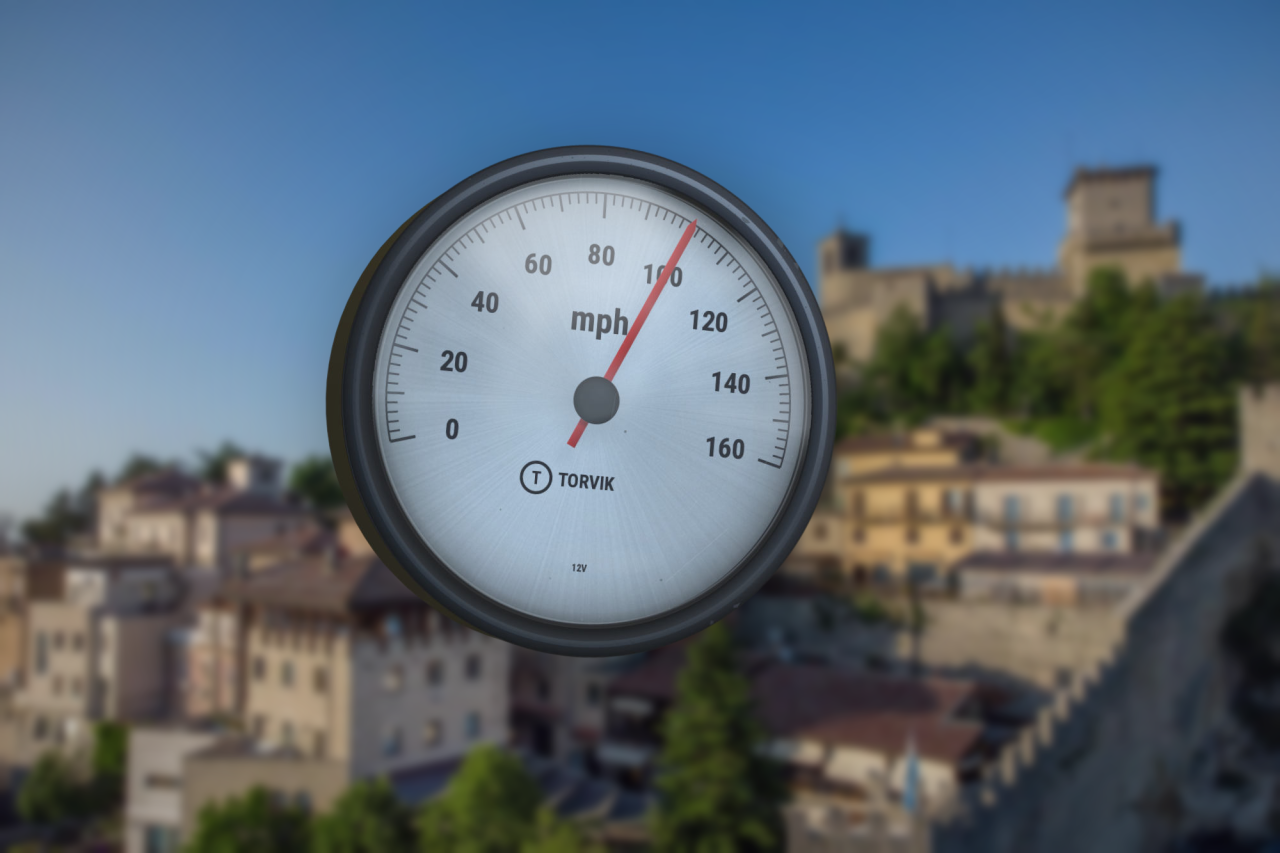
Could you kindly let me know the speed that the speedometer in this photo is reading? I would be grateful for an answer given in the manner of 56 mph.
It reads 100 mph
